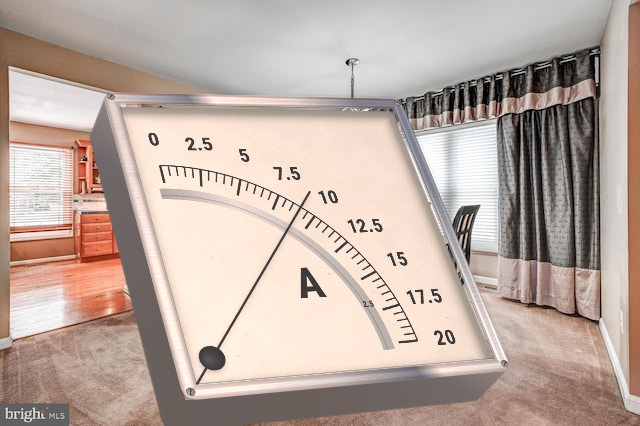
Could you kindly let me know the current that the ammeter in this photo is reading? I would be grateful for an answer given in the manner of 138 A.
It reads 9 A
